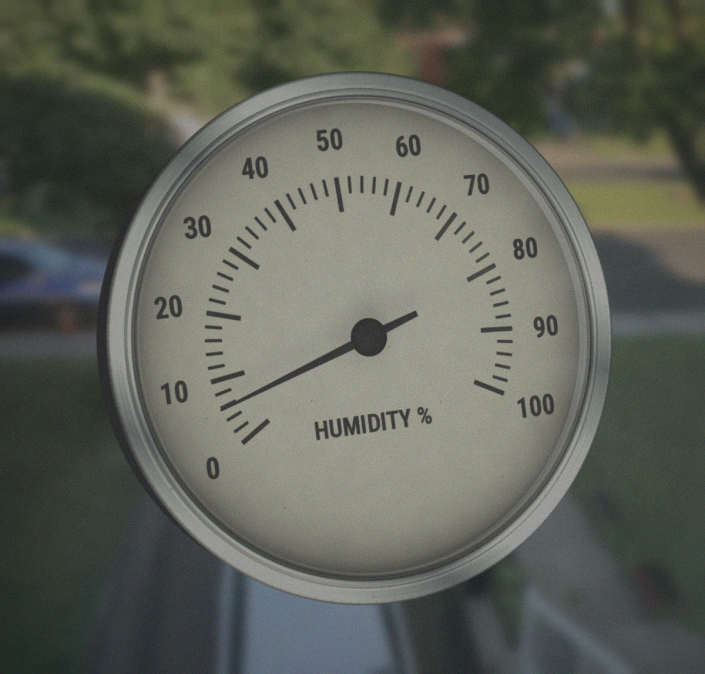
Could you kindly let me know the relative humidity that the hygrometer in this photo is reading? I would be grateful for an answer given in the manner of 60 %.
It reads 6 %
